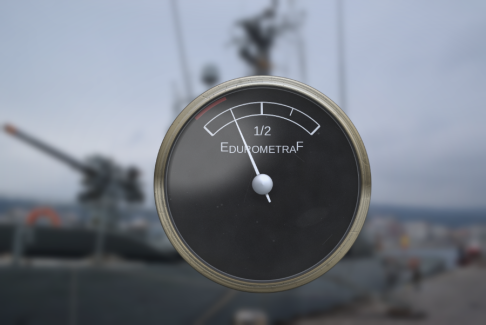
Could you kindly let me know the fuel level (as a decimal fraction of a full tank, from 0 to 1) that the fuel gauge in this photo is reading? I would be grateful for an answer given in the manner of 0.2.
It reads 0.25
